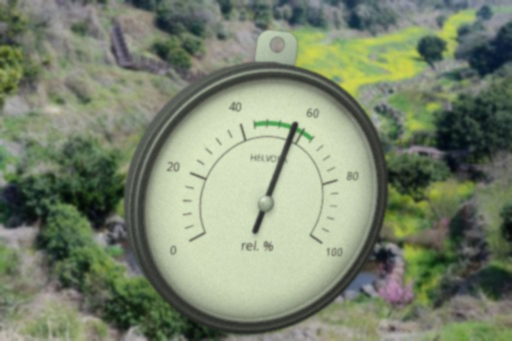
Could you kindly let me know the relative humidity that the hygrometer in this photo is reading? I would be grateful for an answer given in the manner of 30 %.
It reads 56 %
